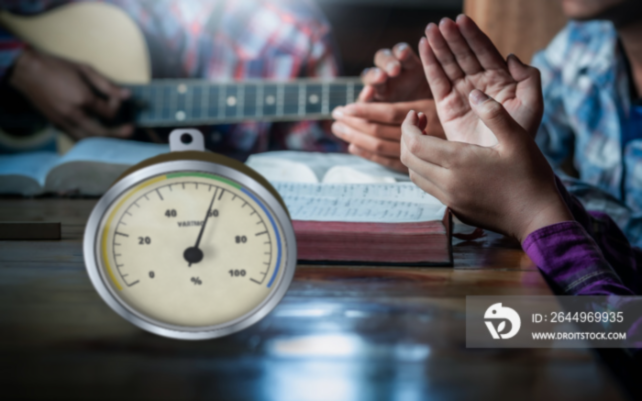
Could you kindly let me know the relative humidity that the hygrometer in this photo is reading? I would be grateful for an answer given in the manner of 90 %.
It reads 58 %
